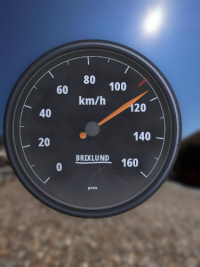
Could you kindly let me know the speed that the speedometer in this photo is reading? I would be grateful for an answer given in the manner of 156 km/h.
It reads 115 km/h
